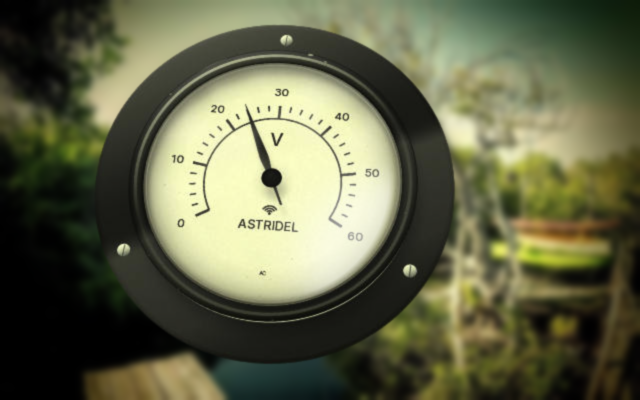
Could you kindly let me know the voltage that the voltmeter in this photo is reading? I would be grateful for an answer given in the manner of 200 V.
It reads 24 V
